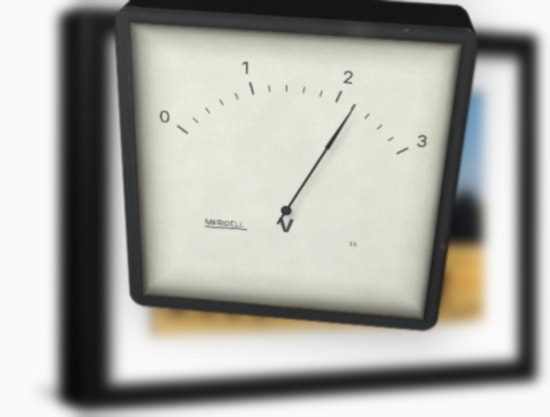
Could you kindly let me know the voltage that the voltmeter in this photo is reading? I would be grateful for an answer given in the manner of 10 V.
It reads 2.2 V
